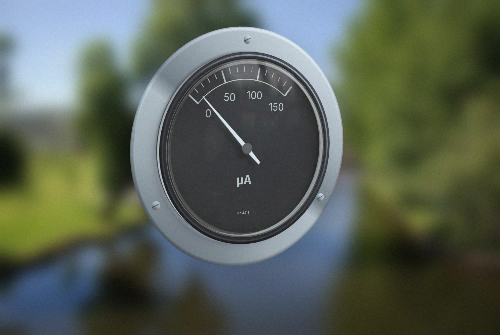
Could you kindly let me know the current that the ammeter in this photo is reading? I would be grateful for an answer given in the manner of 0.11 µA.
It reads 10 µA
